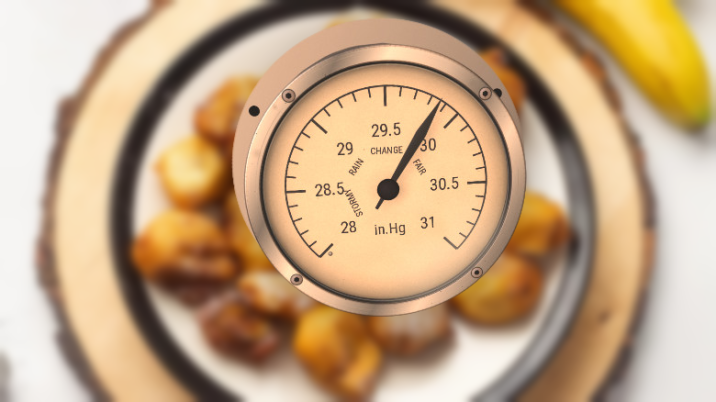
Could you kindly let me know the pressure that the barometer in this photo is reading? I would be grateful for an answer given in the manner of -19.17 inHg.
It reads 29.85 inHg
